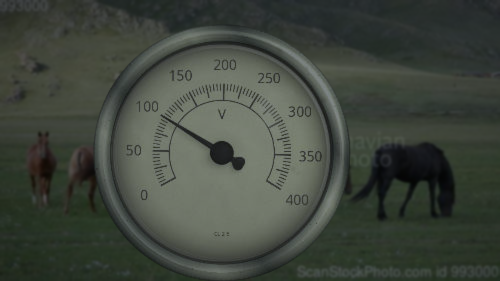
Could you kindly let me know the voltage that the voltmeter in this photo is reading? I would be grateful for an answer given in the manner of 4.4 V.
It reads 100 V
